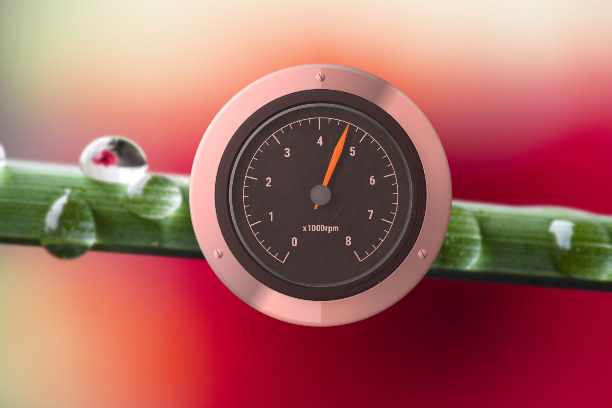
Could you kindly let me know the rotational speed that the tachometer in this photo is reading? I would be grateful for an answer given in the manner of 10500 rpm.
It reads 4600 rpm
